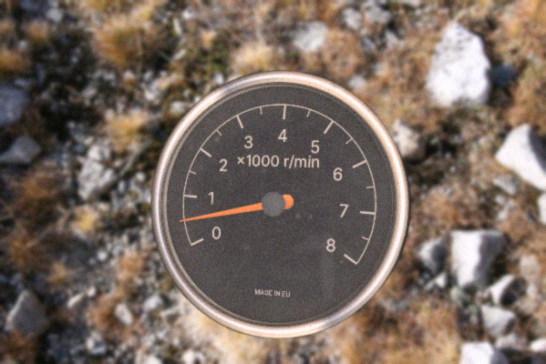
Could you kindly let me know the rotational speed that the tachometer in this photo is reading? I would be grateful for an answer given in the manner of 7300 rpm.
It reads 500 rpm
